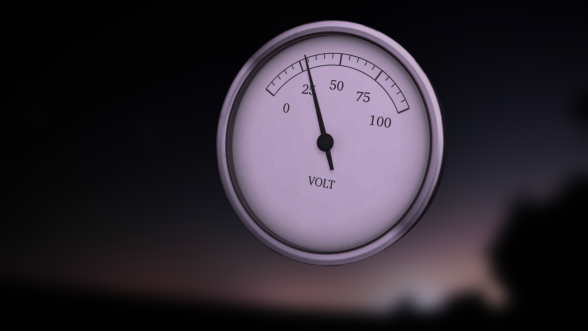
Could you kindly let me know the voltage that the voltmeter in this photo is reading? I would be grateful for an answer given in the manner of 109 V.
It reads 30 V
